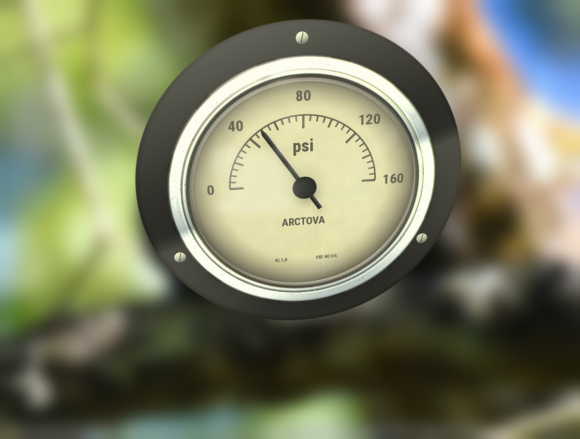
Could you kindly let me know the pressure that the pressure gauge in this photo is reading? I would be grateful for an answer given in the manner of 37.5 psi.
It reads 50 psi
